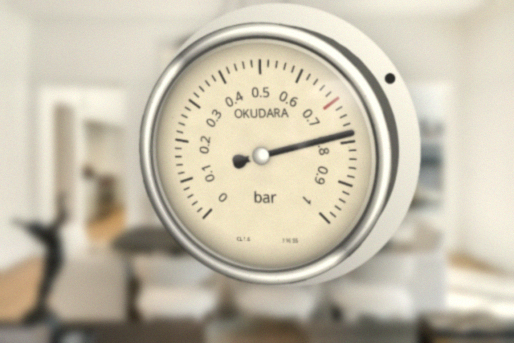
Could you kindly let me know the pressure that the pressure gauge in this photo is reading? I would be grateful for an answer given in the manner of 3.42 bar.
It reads 0.78 bar
